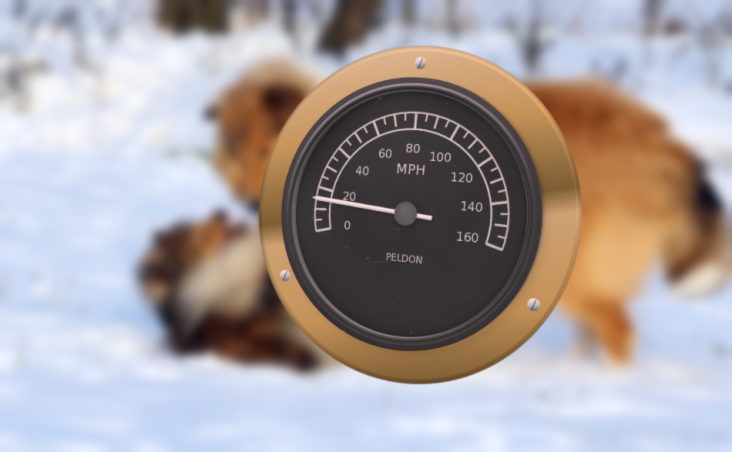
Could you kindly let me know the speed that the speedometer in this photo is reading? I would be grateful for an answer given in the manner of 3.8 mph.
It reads 15 mph
